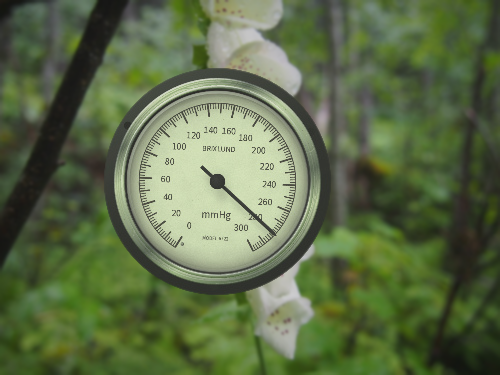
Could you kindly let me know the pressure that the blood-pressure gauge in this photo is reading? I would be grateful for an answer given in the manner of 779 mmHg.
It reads 280 mmHg
